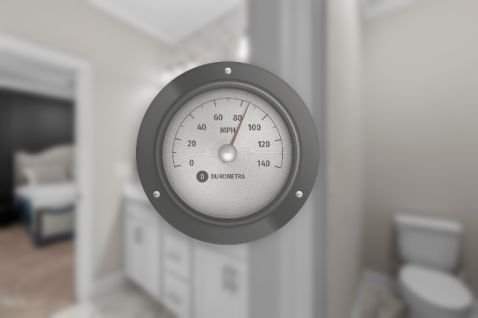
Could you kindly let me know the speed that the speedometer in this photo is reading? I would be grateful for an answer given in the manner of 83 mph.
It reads 85 mph
